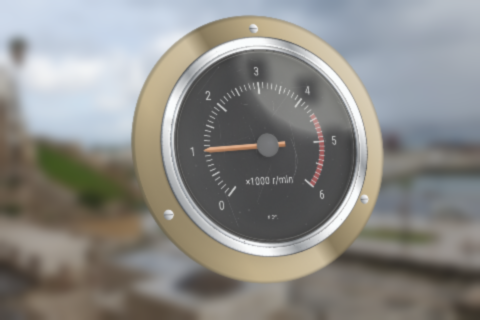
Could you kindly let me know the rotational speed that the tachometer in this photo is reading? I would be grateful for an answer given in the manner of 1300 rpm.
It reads 1000 rpm
